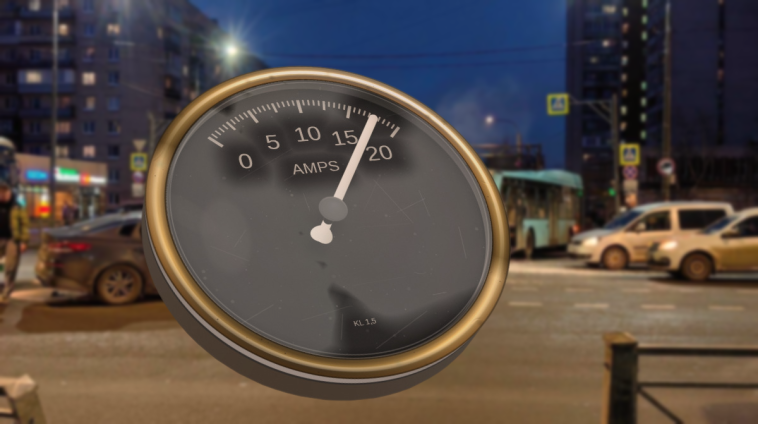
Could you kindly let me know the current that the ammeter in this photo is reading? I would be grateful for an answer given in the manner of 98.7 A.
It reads 17.5 A
